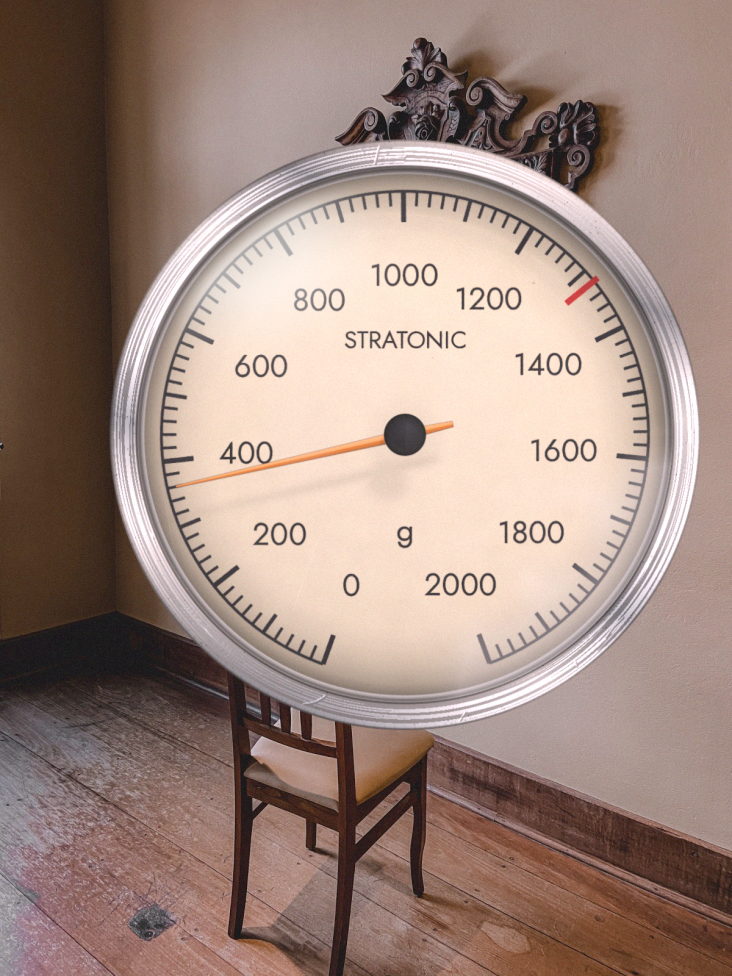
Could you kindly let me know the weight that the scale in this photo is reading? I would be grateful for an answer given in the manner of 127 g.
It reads 360 g
